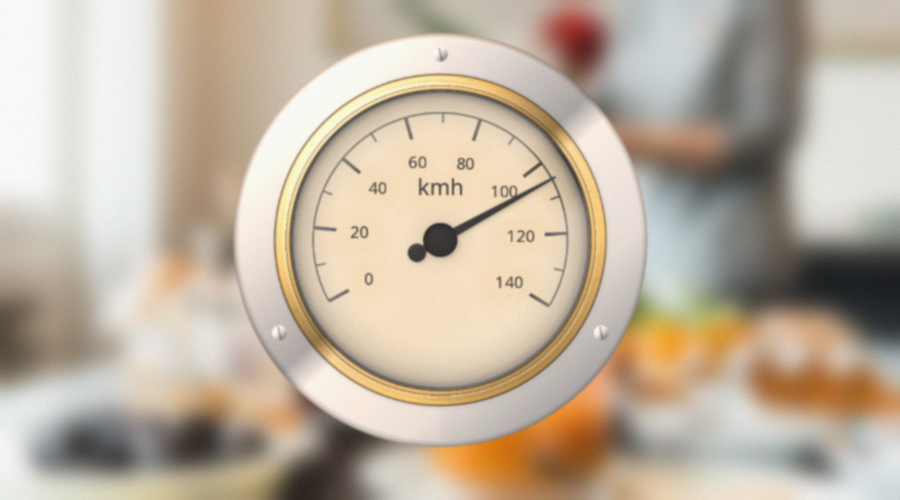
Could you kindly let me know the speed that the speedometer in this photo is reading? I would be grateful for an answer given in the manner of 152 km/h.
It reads 105 km/h
